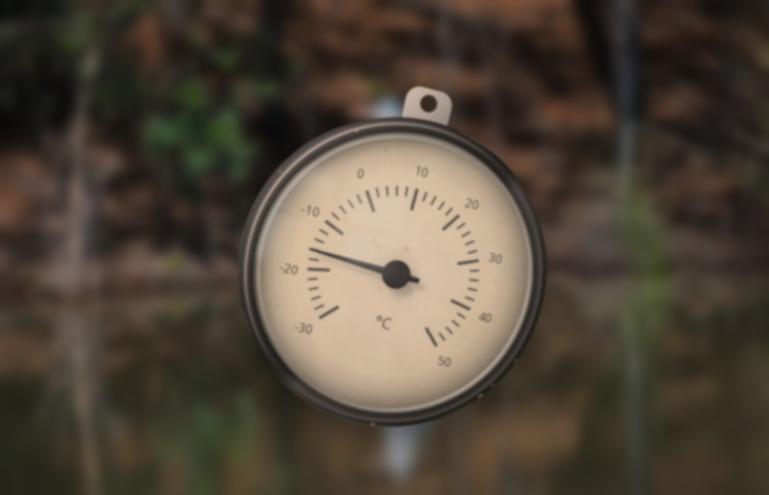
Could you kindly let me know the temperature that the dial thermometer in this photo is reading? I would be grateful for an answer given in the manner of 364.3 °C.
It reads -16 °C
